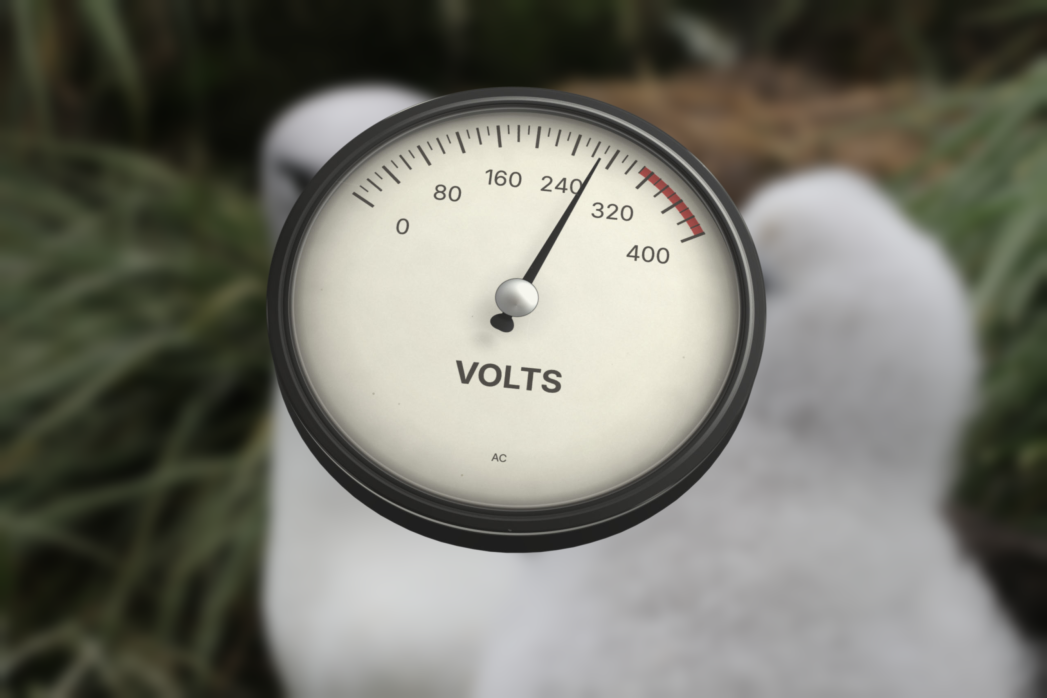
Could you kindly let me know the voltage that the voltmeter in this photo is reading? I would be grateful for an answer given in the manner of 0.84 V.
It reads 270 V
